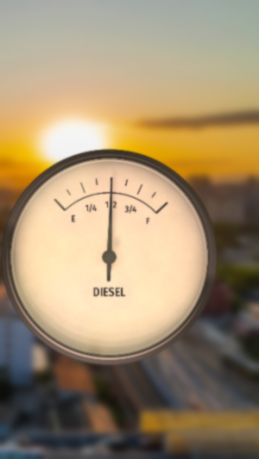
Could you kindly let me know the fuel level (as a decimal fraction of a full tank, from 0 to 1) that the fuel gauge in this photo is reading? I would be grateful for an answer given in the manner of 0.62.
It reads 0.5
